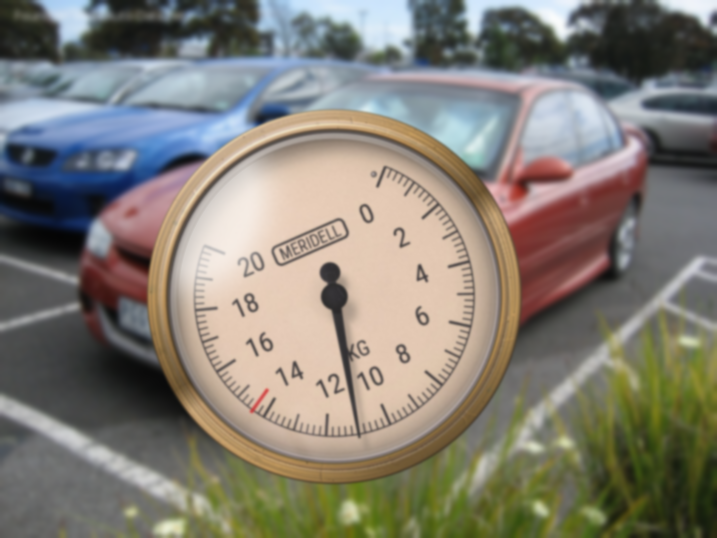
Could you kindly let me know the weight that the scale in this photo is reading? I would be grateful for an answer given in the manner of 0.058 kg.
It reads 11 kg
